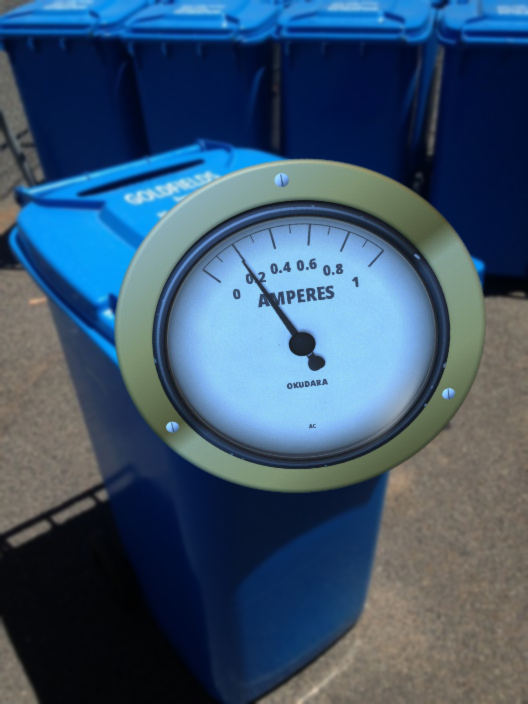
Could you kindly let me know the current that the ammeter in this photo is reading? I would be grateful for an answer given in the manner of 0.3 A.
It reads 0.2 A
